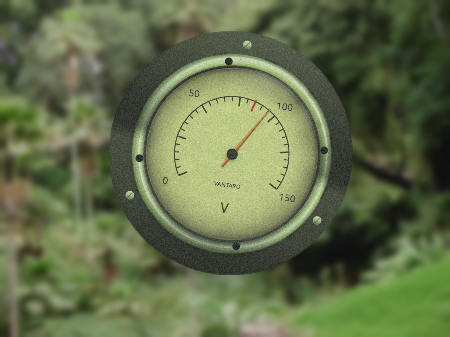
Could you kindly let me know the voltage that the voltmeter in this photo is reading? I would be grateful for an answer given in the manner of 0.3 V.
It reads 95 V
